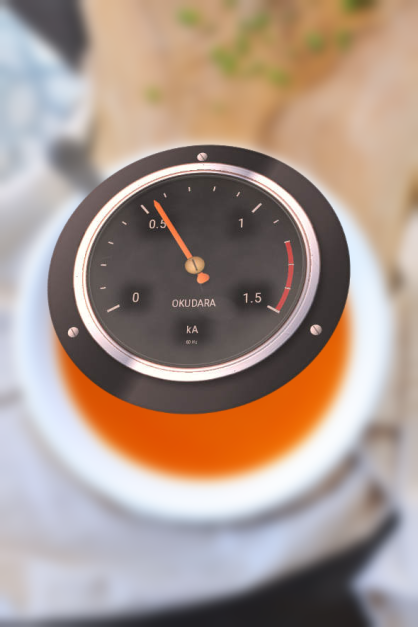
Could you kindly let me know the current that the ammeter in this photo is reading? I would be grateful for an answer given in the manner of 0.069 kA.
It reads 0.55 kA
